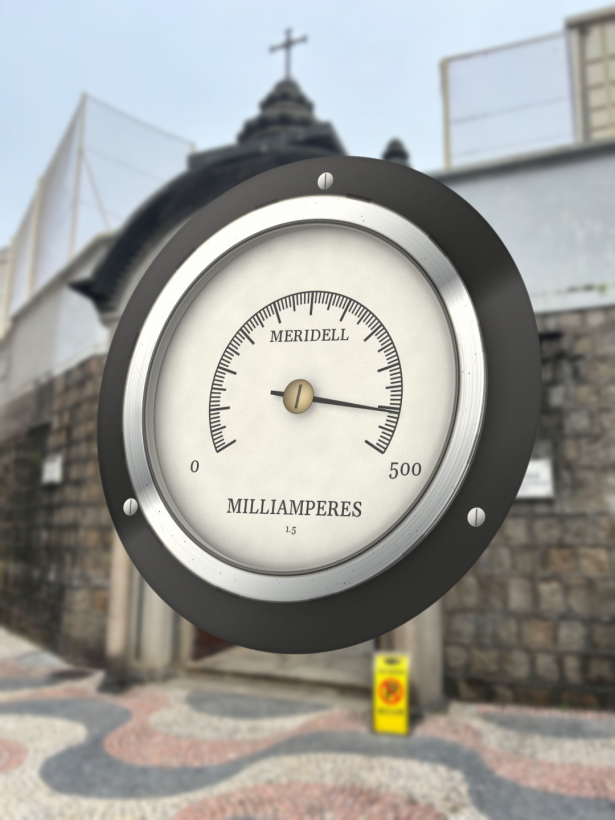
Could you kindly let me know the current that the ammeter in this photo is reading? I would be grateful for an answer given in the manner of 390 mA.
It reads 455 mA
